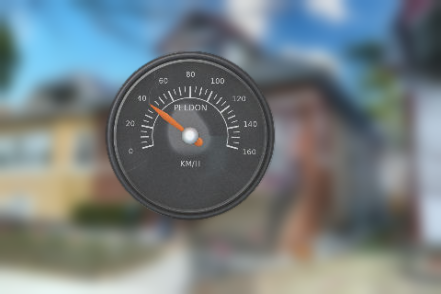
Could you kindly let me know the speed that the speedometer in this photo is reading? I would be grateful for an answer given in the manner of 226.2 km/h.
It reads 40 km/h
